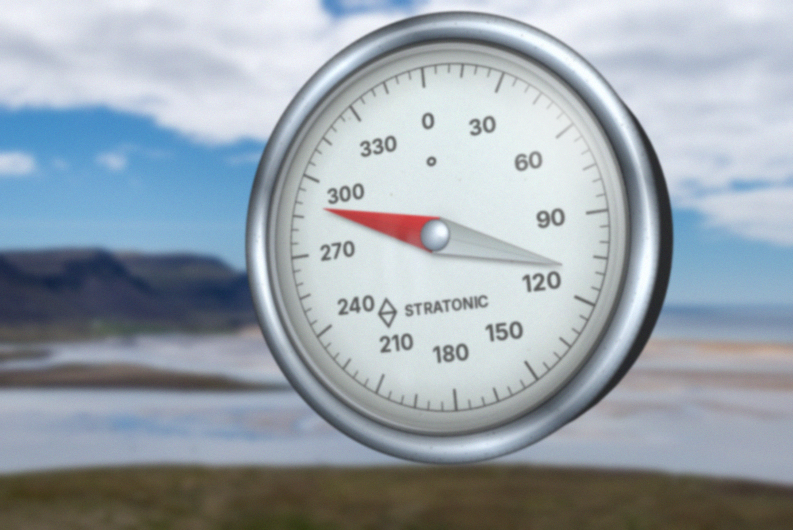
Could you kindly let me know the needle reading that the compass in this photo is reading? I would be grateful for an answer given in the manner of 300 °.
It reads 290 °
